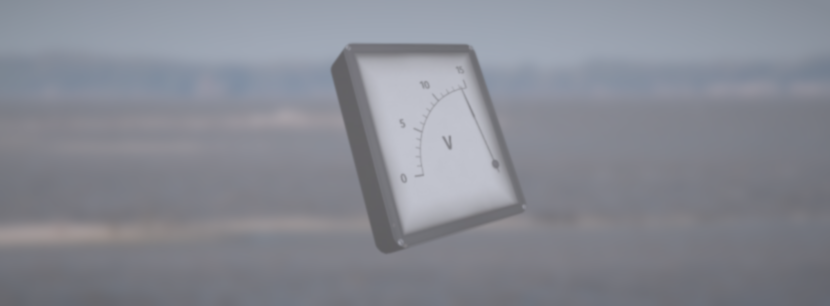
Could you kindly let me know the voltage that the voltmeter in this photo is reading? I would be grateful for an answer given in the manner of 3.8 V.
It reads 14 V
